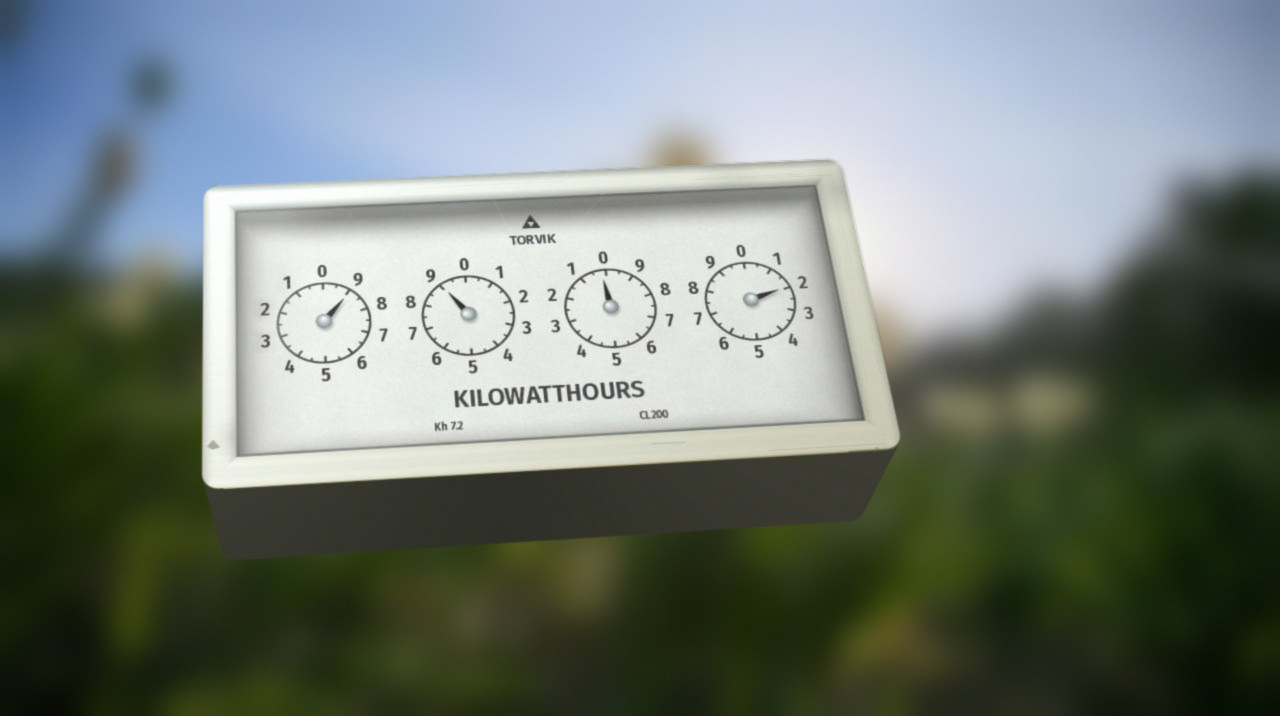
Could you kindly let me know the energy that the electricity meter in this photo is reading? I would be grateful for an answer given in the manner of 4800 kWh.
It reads 8902 kWh
